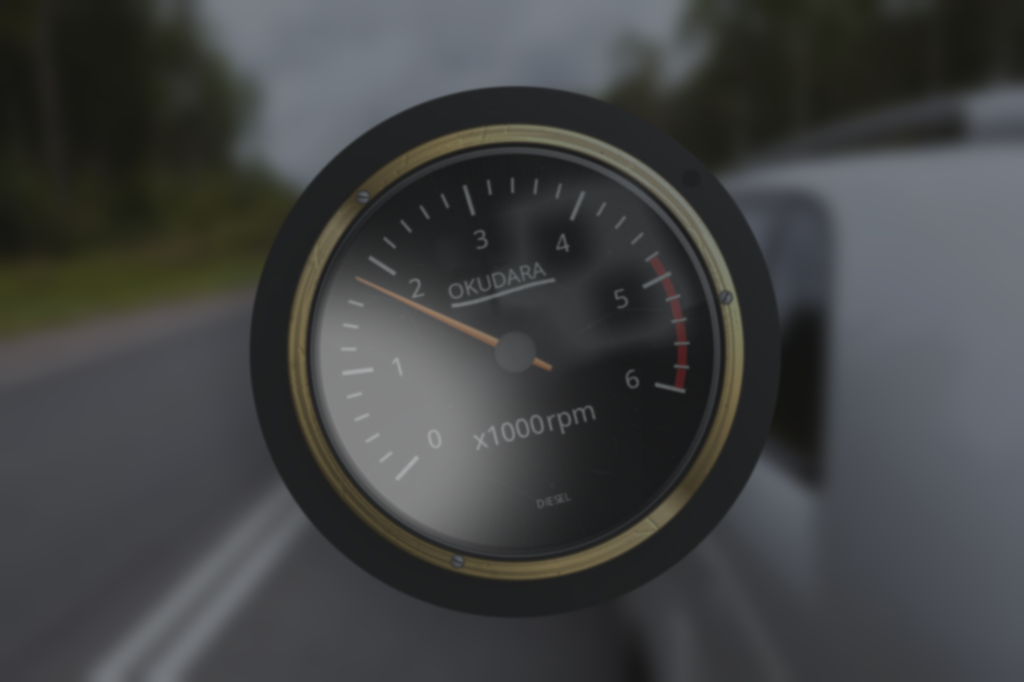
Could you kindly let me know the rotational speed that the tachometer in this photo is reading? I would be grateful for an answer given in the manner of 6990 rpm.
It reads 1800 rpm
